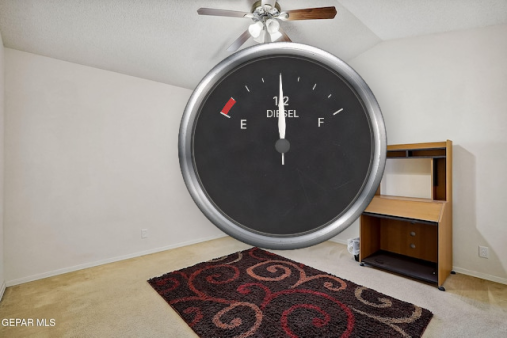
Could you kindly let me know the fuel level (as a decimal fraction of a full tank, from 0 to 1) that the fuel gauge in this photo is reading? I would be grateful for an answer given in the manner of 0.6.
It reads 0.5
